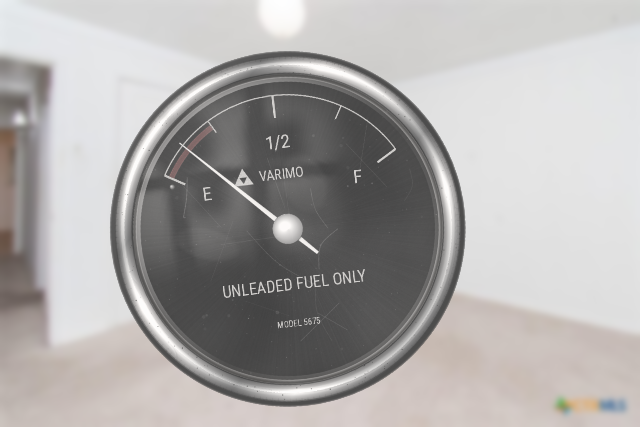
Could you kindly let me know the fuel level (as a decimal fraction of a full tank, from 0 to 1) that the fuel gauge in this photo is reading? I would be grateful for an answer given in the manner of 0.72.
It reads 0.125
